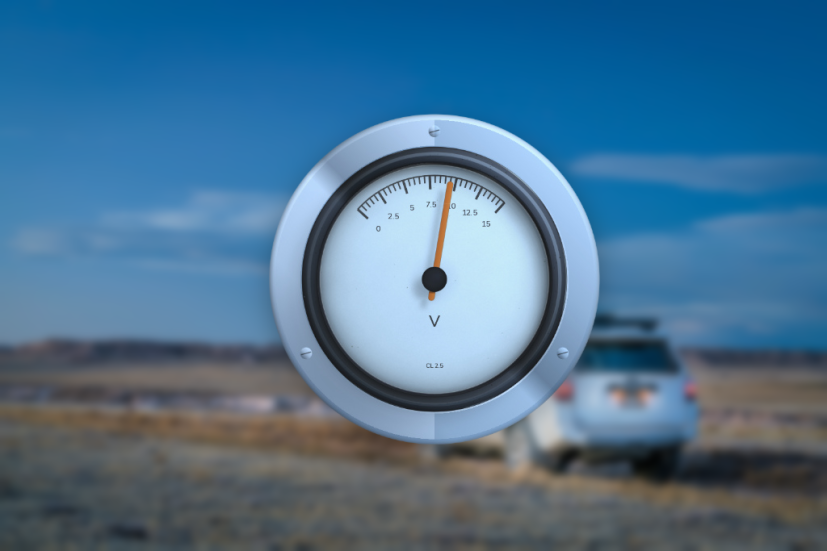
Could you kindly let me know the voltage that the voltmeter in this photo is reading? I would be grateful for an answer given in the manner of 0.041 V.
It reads 9.5 V
